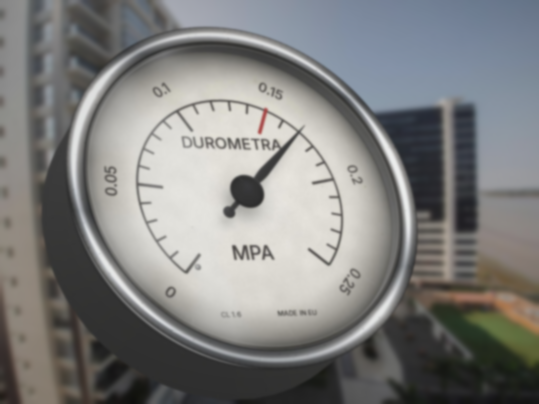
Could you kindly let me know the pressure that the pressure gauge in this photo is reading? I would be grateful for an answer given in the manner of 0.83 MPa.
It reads 0.17 MPa
